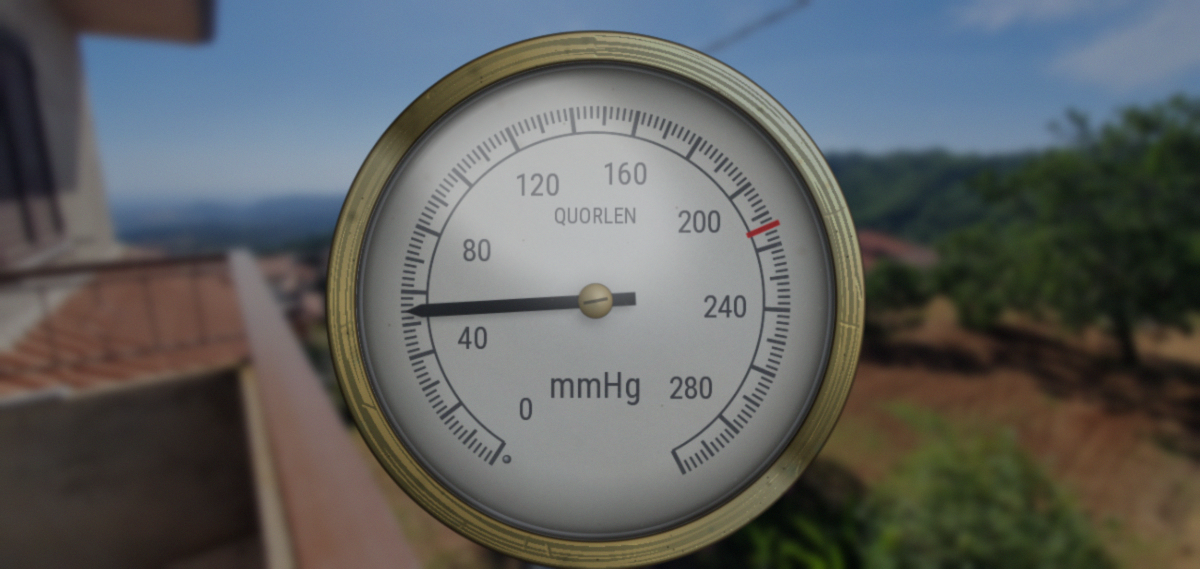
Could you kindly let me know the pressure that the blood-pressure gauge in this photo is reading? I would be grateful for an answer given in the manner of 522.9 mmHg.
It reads 54 mmHg
